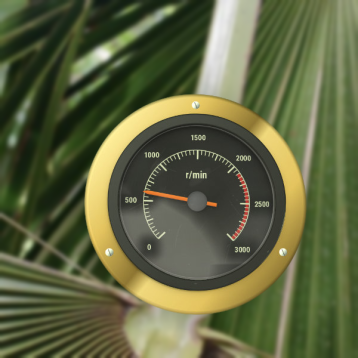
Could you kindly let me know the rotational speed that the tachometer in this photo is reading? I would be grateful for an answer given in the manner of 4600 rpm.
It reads 600 rpm
